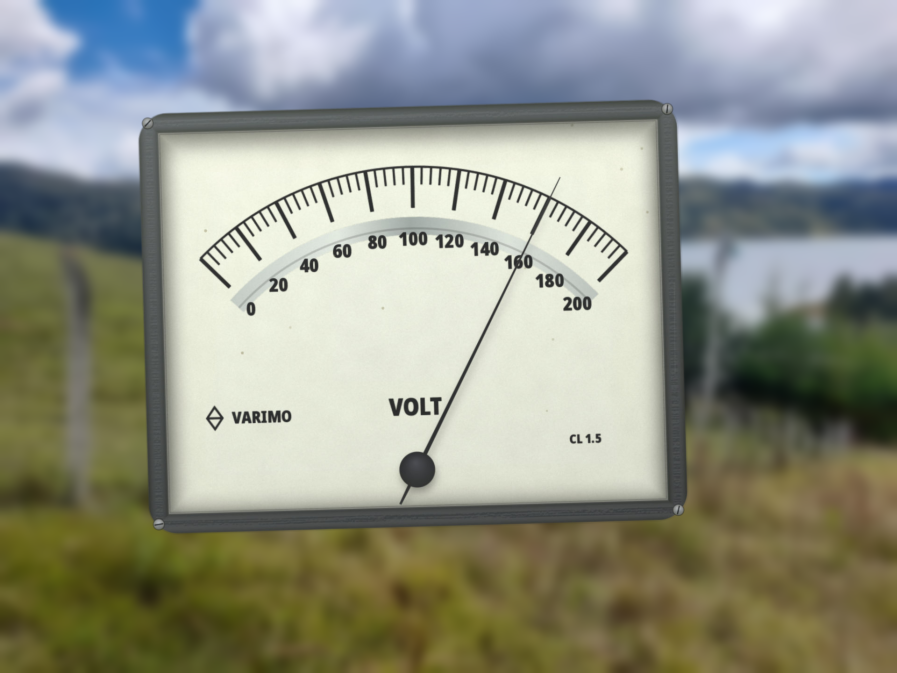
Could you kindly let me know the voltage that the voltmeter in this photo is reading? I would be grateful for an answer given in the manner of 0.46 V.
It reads 160 V
